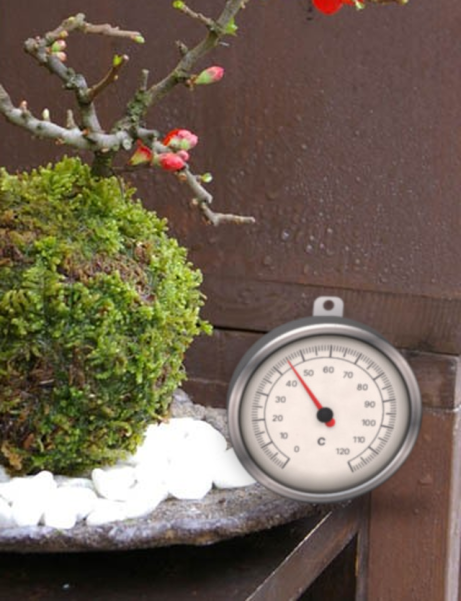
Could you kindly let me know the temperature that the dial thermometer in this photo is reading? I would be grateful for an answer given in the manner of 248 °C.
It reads 45 °C
